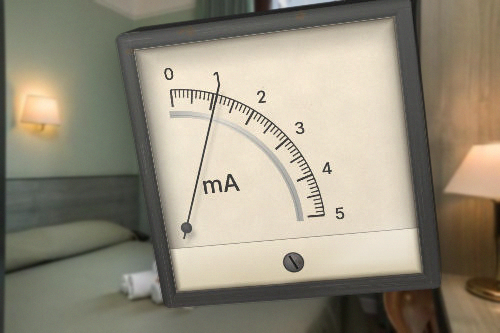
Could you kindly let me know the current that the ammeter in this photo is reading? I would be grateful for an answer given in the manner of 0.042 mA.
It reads 1.1 mA
